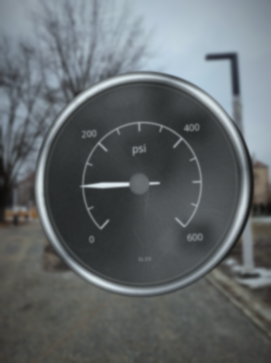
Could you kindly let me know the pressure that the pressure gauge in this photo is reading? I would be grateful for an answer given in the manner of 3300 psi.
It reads 100 psi
